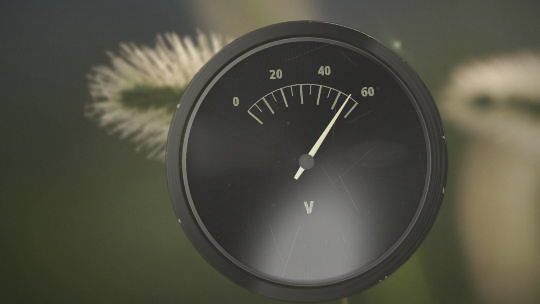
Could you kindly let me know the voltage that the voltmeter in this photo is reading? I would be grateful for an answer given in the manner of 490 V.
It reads 55 V
